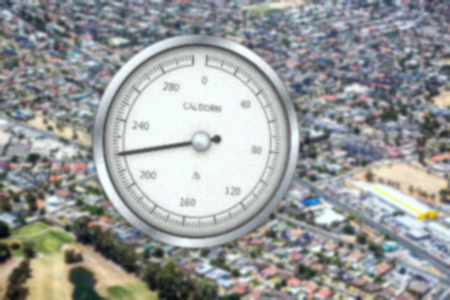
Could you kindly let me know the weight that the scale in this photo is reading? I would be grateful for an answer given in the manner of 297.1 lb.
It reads 220 lb
